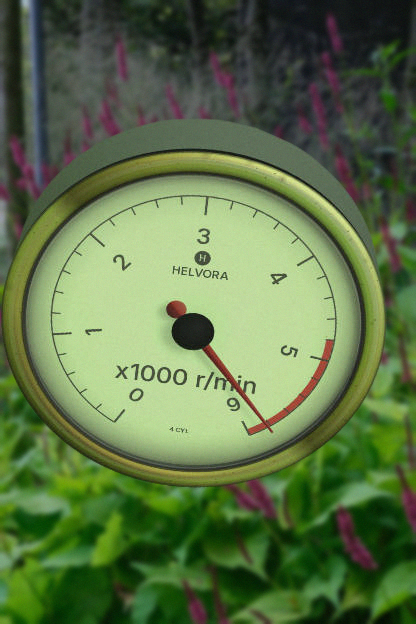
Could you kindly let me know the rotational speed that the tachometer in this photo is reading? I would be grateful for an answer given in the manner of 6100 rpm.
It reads 5800 rpm
